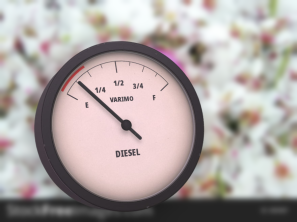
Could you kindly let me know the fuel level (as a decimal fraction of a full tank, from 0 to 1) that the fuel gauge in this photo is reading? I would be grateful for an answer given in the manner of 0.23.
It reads 0.125
